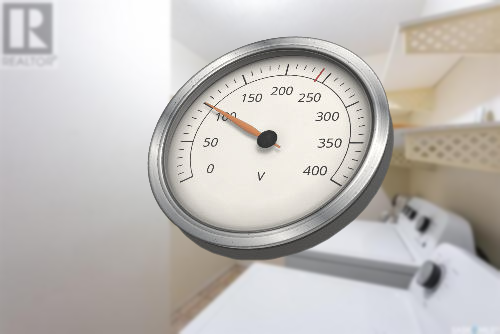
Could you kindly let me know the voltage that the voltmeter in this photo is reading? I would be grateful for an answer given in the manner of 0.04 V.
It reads 100 V
